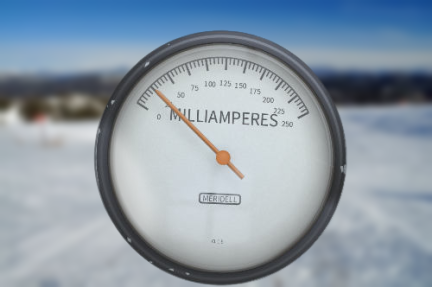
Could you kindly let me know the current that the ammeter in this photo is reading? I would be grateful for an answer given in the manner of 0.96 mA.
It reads 25 mA
